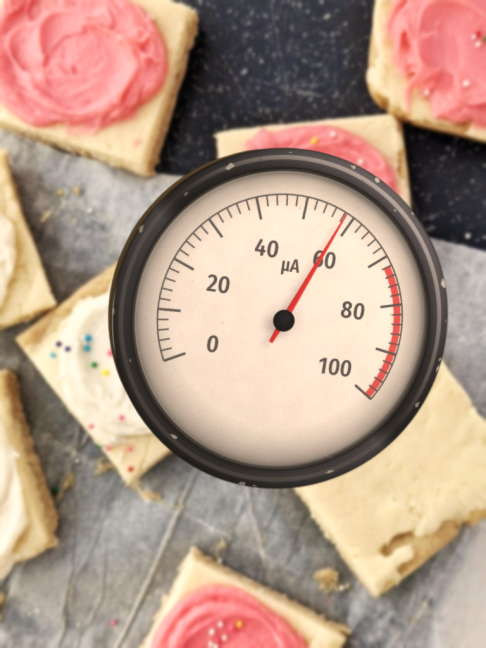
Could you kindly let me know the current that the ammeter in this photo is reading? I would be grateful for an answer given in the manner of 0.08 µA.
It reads 58 µA
